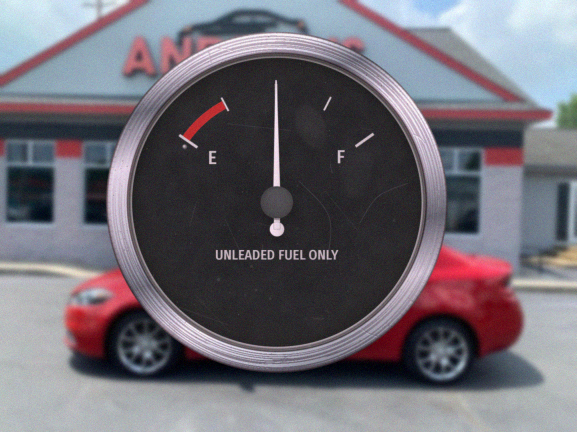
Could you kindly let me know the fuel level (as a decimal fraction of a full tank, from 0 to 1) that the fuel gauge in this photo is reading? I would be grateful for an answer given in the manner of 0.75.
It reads 0.5
